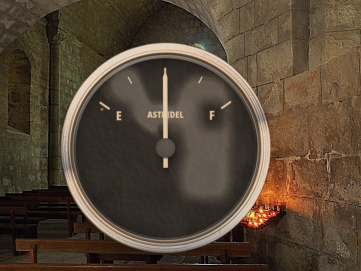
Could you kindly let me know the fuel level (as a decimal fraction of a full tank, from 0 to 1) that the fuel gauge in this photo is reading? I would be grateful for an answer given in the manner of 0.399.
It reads 0.5
